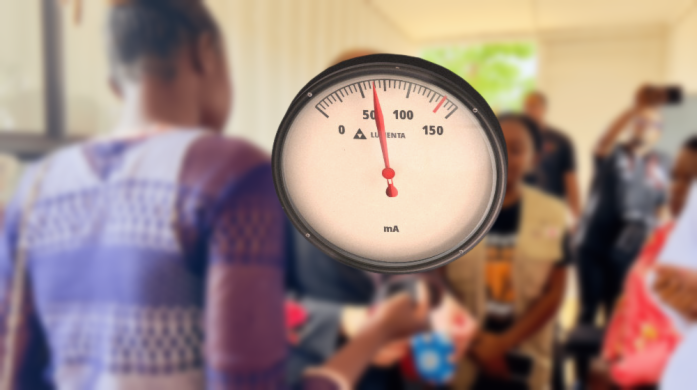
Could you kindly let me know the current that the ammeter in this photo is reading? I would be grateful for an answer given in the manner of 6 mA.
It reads 65 mA
